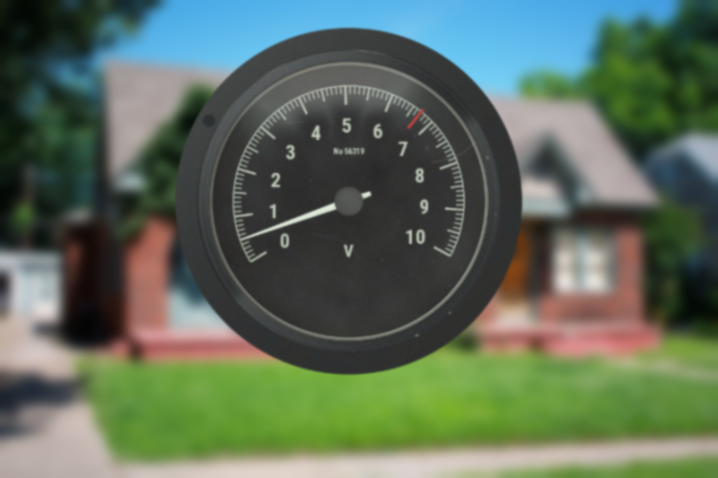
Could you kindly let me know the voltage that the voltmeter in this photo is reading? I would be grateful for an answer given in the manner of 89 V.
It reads 0.5 V
